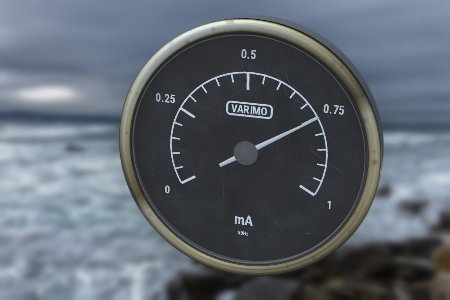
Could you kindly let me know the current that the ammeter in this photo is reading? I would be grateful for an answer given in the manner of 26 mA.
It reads 0.75 mA
